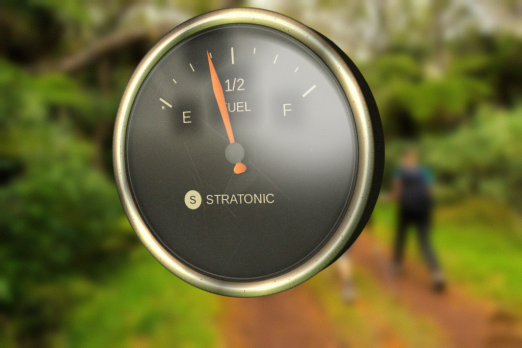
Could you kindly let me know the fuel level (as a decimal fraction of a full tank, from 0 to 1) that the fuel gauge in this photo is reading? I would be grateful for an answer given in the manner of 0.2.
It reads 0.375
